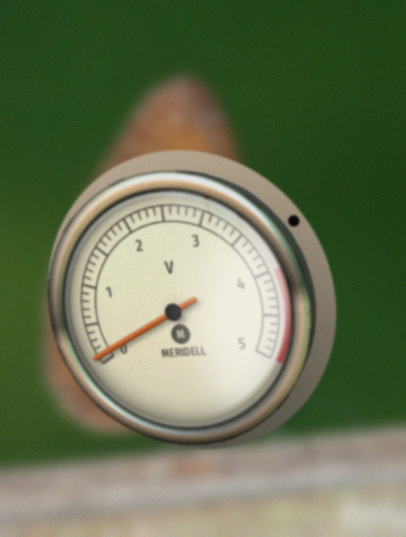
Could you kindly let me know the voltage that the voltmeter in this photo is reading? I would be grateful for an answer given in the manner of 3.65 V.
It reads 0.1 V
